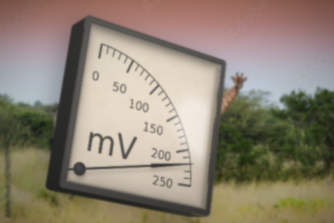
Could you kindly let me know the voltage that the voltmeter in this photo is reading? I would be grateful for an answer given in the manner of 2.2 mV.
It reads 220 mV
